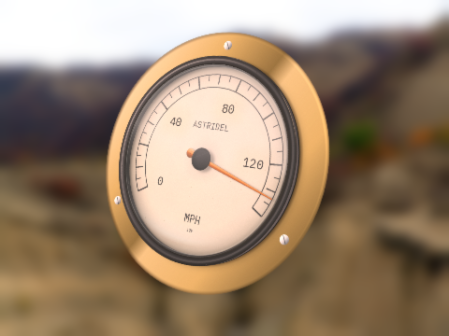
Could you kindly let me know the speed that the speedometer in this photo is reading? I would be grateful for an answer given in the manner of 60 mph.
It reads 132.5 mph
